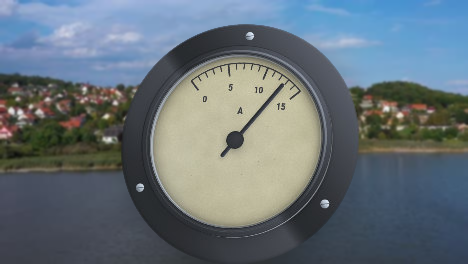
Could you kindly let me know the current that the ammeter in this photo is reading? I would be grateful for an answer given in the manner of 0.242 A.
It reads 13 A
